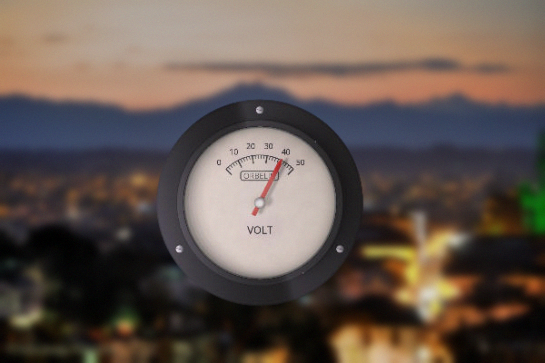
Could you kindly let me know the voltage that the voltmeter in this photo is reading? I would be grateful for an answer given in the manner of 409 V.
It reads 40 V
